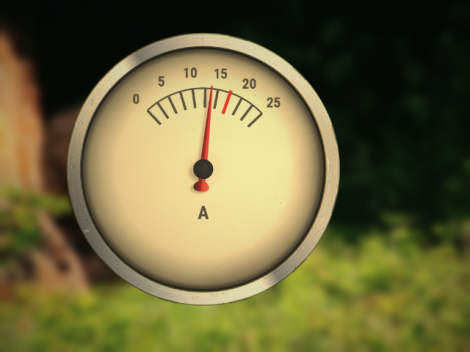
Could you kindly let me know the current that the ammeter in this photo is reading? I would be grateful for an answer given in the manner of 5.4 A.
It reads 13.75 A
